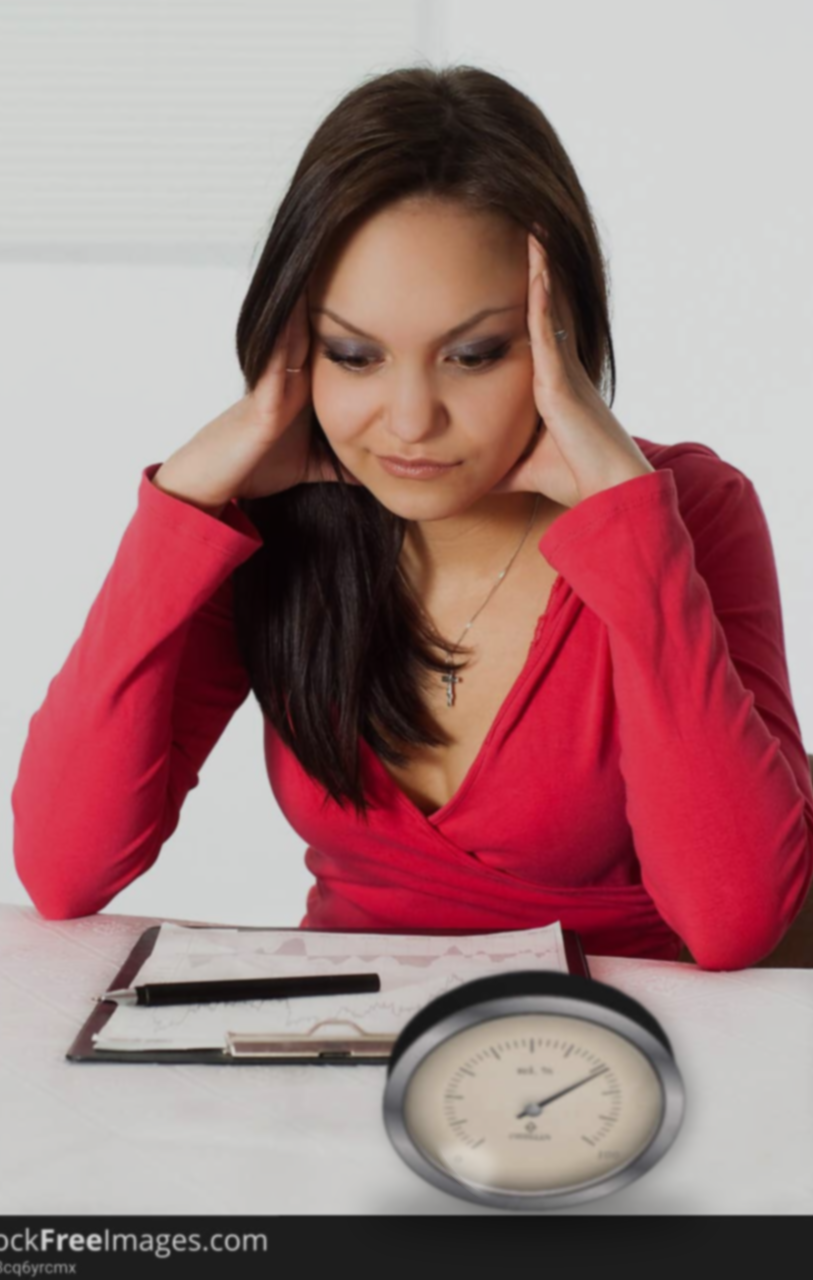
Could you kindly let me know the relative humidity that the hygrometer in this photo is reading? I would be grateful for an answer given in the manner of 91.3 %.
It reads 70 %
